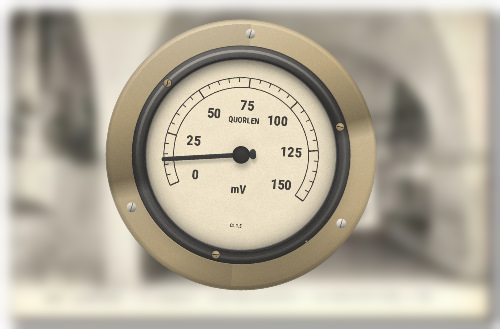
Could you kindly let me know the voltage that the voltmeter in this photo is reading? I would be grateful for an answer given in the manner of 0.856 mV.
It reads 12.5 mV
